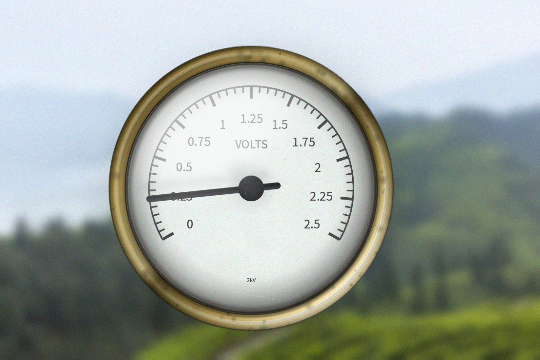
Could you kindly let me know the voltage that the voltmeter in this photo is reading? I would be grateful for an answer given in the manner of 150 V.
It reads 0.25 V
